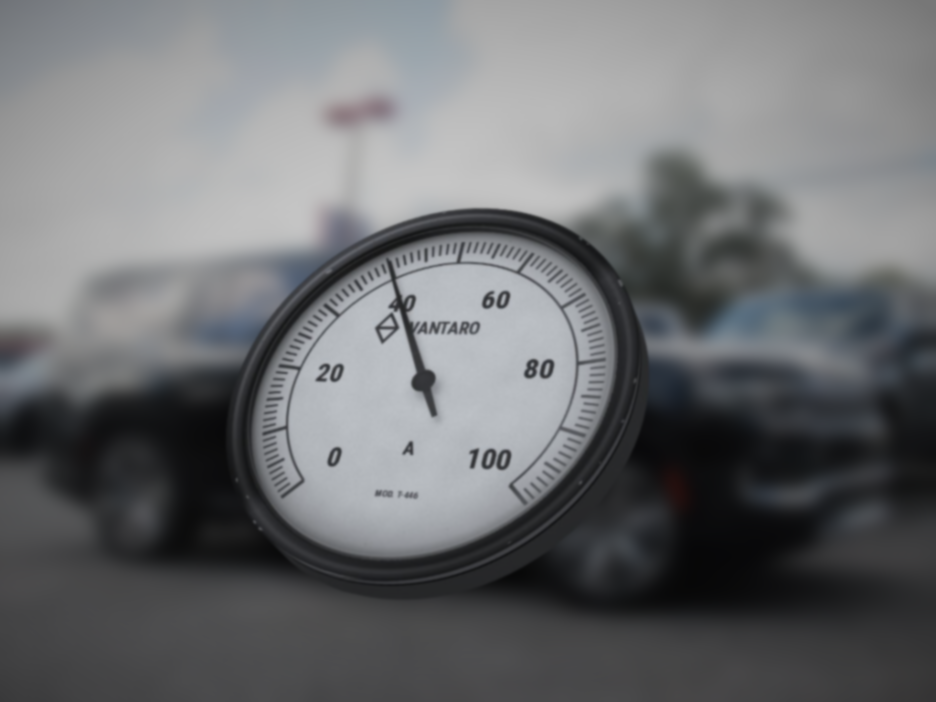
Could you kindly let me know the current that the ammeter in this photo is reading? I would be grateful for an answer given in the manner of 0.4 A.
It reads 40 A
